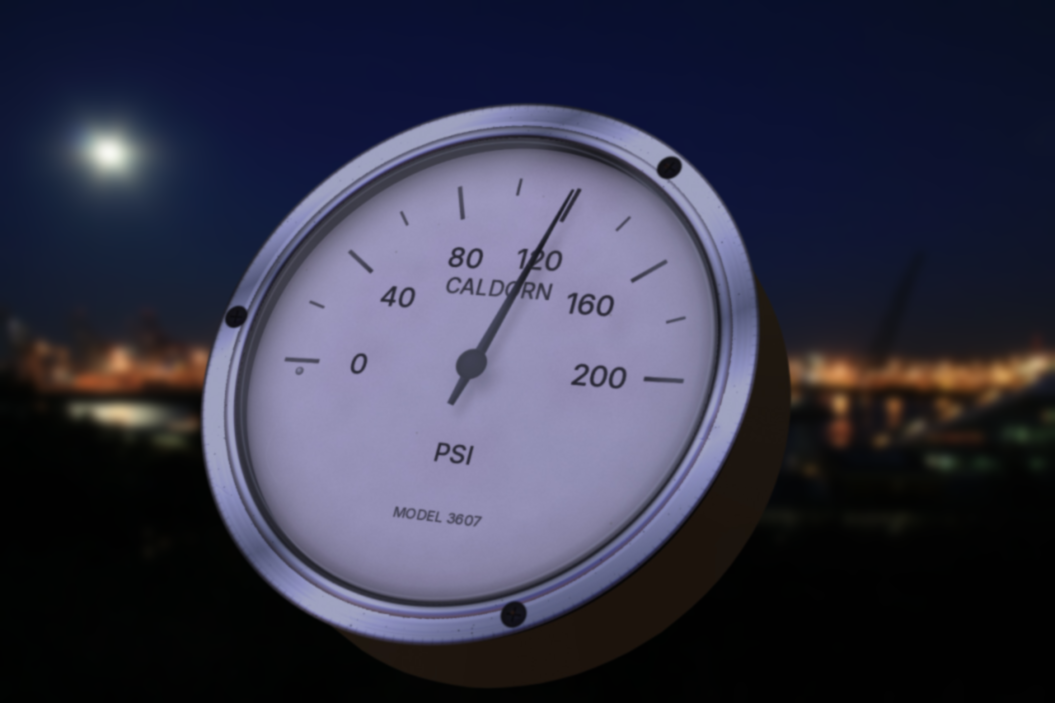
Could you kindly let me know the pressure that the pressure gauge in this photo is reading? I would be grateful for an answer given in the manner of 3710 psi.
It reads 120 psi
